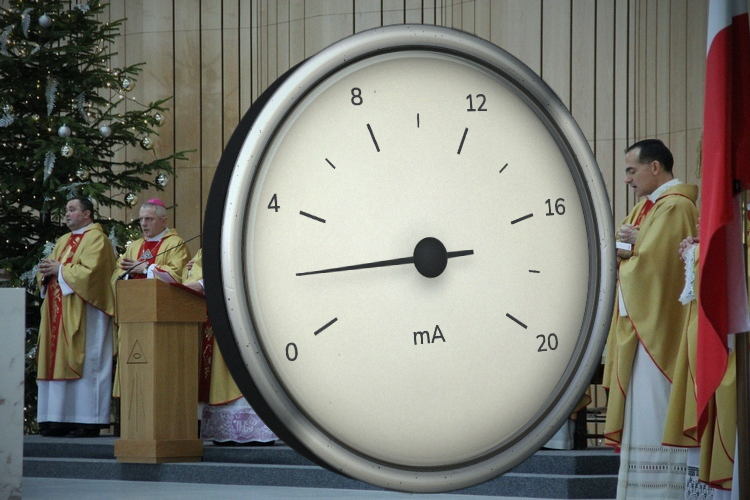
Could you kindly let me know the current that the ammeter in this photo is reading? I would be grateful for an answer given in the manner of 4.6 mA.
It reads 2 mA
